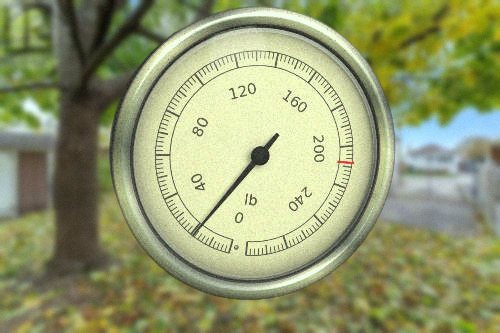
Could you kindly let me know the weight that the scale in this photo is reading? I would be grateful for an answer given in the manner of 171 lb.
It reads 20 lb
